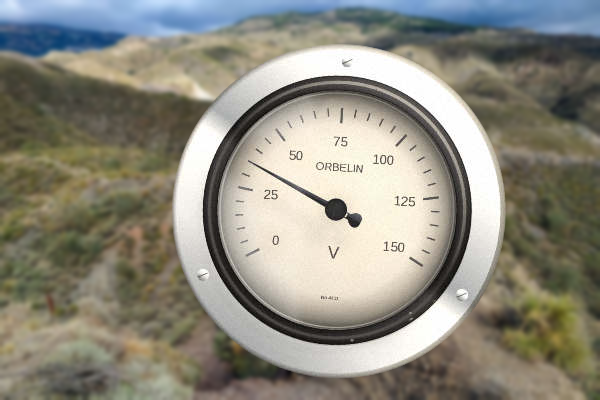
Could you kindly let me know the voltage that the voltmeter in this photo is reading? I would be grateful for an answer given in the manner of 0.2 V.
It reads 35 V
